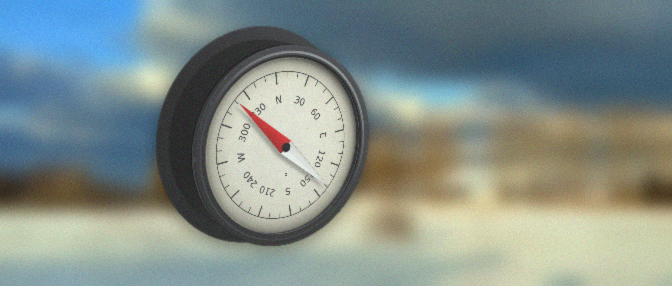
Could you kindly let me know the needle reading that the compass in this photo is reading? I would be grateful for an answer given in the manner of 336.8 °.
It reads 320 °
